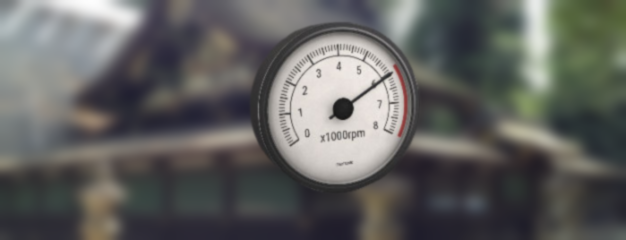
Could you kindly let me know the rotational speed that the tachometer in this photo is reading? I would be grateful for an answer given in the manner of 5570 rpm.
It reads 6000 rpm
